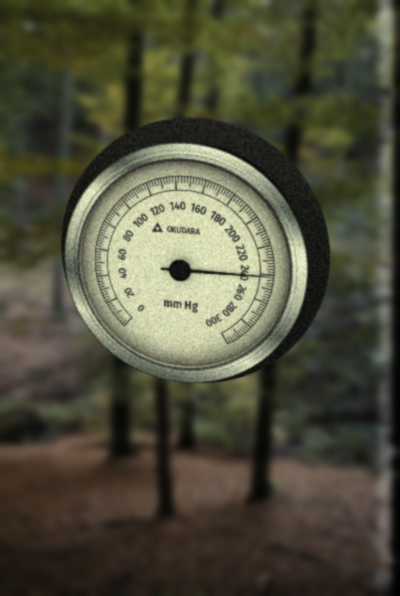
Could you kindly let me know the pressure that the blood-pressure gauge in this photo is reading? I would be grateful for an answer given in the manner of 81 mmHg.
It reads 240 mmHg
